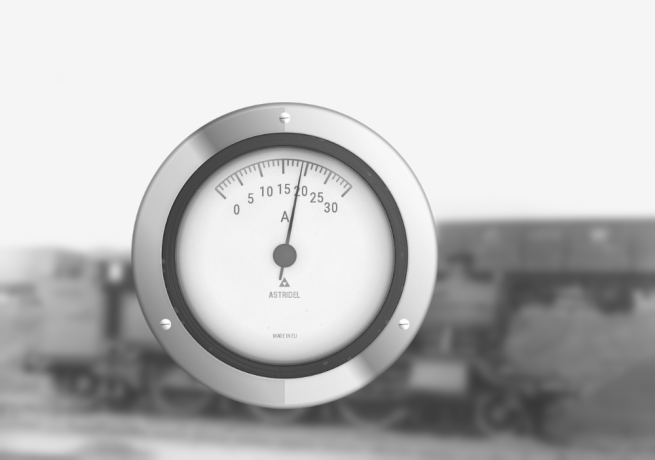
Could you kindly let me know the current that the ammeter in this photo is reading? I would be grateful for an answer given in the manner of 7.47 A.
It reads 19 A
